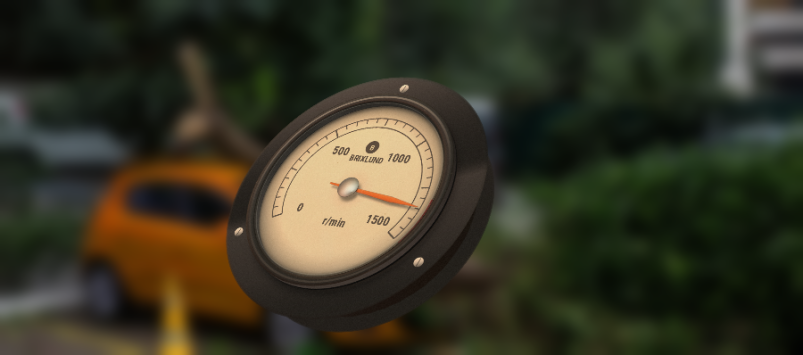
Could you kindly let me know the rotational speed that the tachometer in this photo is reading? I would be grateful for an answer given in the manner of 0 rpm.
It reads 1350 rpm
